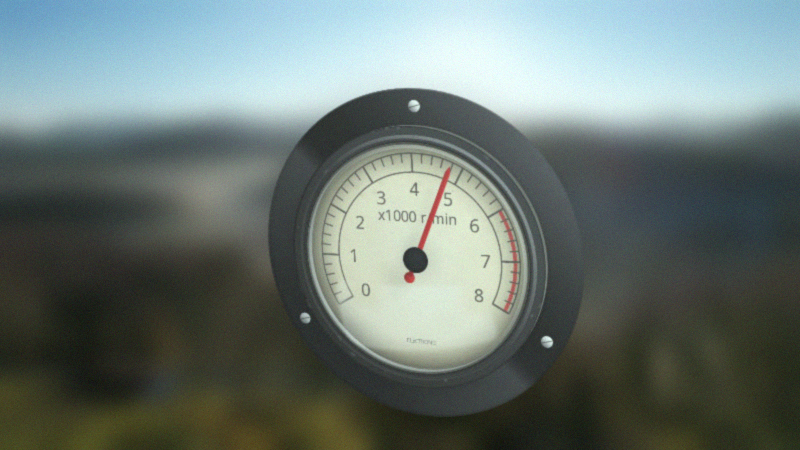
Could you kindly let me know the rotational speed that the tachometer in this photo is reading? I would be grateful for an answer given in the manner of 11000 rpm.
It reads 4800 rpm
